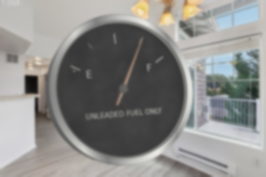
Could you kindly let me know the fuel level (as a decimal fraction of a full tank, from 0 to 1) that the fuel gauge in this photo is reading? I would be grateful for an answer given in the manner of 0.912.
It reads 0.75
